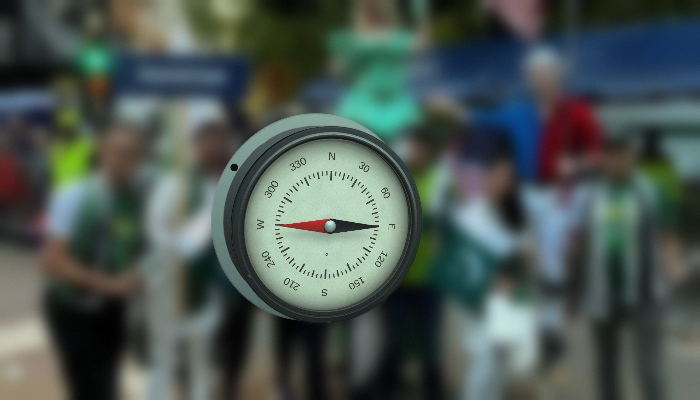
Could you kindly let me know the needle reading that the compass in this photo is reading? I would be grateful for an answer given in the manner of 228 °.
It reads 270 °
